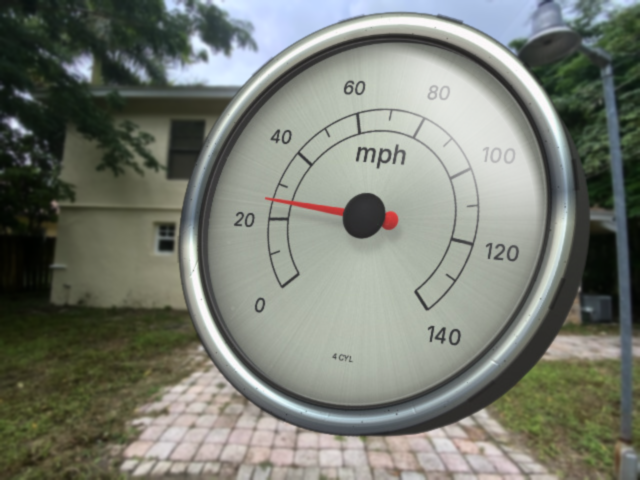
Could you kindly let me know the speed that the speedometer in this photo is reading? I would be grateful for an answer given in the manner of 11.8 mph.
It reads 25 mph
